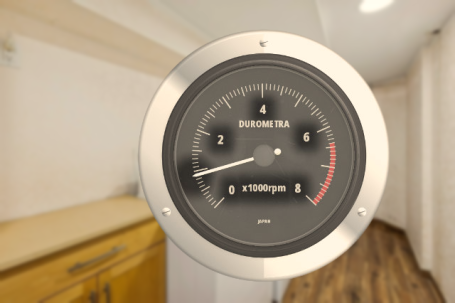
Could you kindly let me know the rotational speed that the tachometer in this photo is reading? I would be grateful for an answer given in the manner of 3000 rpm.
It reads 900 rpm
